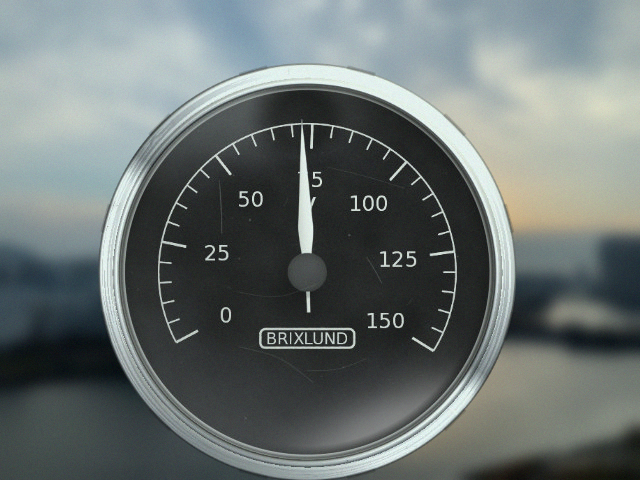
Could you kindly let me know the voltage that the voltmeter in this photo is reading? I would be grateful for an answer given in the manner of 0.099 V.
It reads 72.5 V
